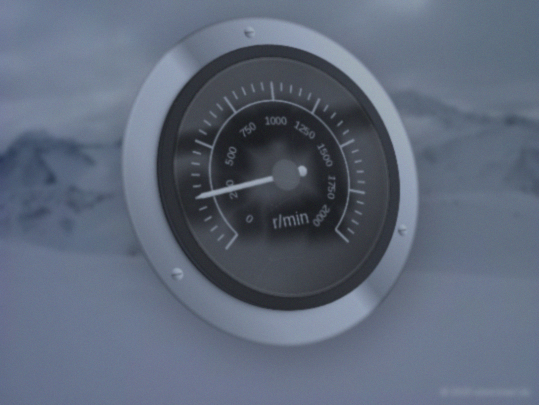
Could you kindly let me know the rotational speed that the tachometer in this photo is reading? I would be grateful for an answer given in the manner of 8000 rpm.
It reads 250 rpm
